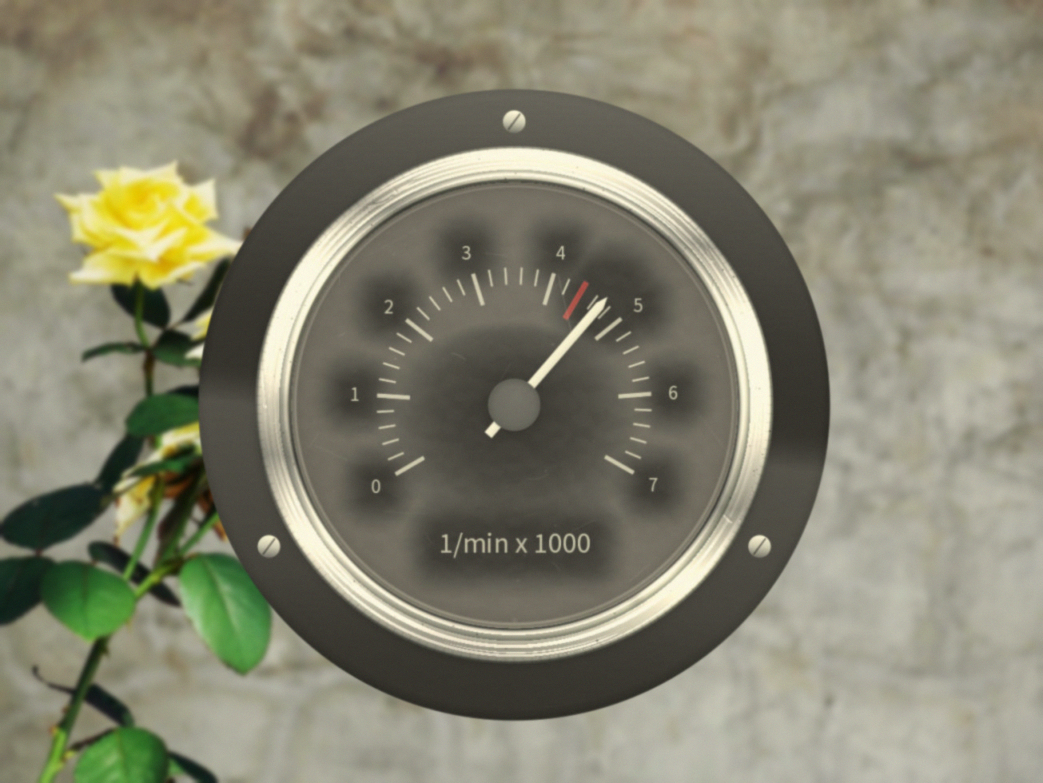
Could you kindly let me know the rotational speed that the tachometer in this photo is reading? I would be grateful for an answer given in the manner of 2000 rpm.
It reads 4700 rpm
